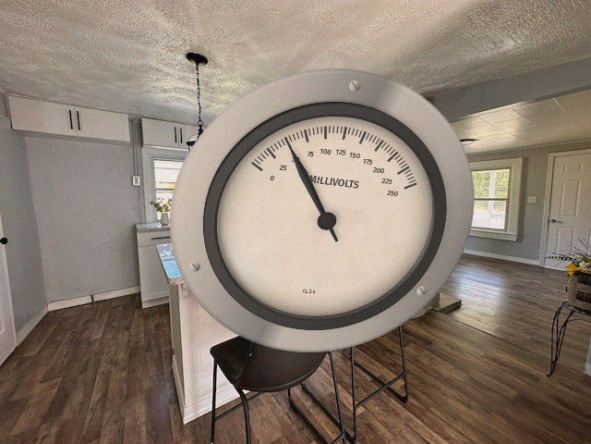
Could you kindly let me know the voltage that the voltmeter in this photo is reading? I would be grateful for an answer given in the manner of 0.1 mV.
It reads 50 mV
